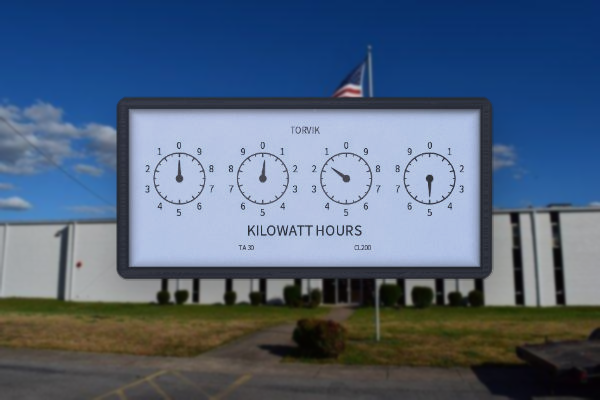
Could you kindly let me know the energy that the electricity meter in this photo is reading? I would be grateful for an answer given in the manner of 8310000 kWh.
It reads 15 kWh
